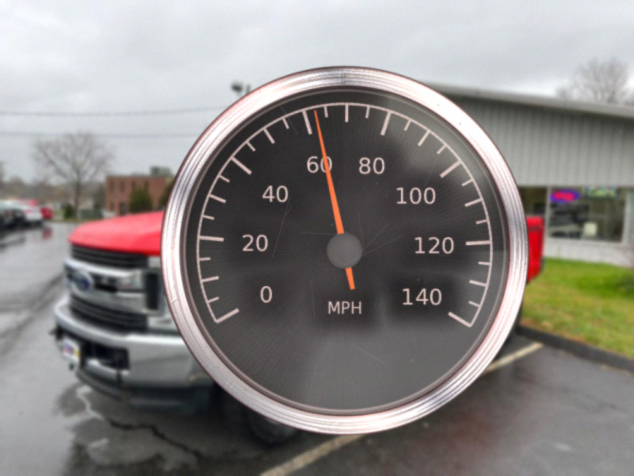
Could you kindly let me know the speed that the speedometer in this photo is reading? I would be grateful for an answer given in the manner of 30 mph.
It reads 62.5 mph
